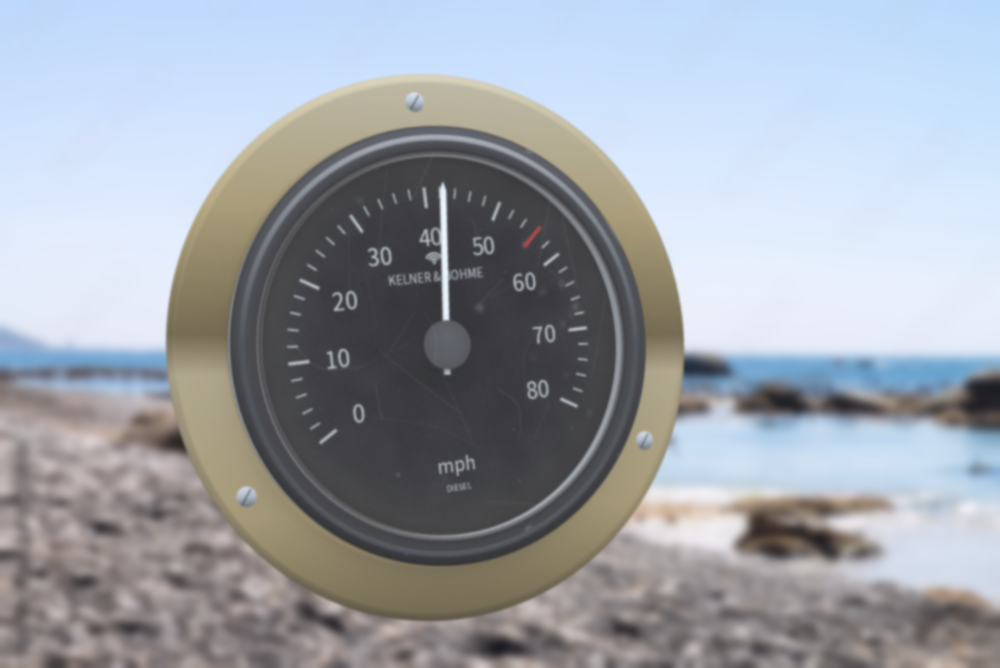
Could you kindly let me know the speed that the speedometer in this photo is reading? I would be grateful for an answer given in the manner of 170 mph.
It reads 42 mph
